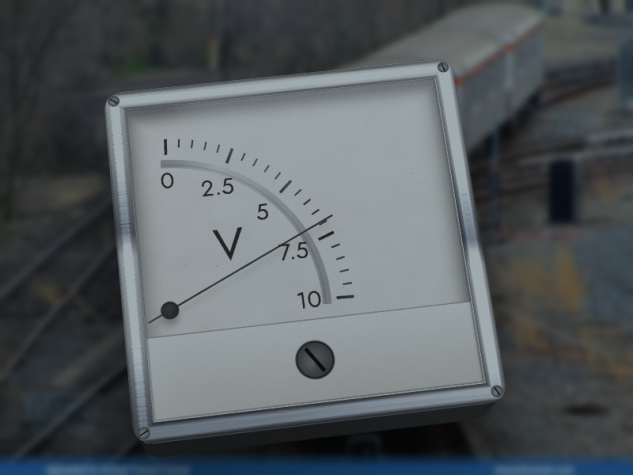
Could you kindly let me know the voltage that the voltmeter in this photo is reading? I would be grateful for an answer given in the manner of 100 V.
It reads 7 V
